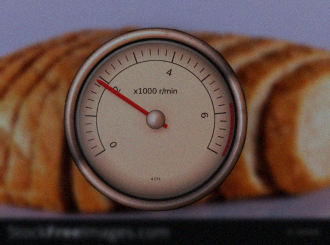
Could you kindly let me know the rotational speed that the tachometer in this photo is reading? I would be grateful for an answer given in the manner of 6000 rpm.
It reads 1900 rpm
